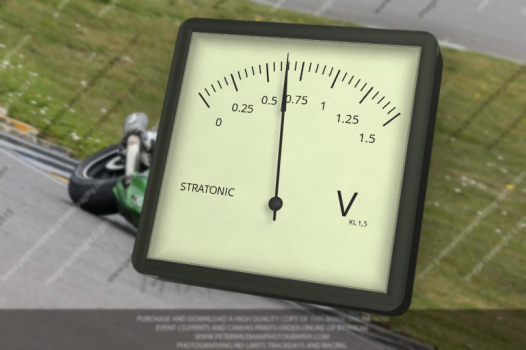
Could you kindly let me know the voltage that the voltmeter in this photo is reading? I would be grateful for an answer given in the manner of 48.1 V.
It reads 0.65 V
